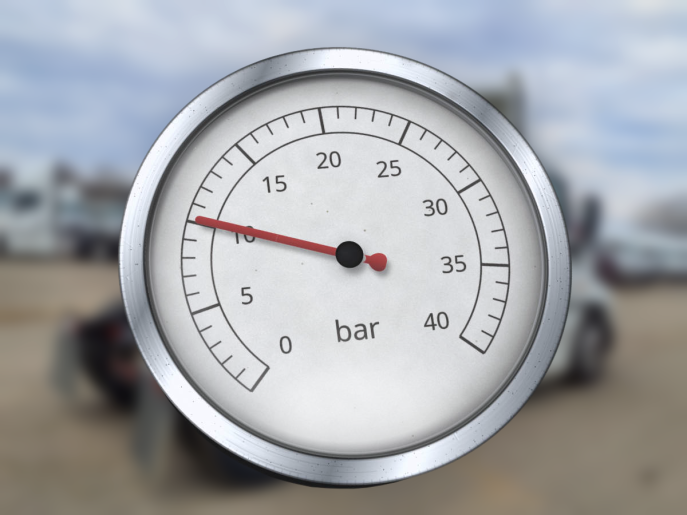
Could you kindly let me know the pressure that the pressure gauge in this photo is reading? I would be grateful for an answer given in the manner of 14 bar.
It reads 10 bar
